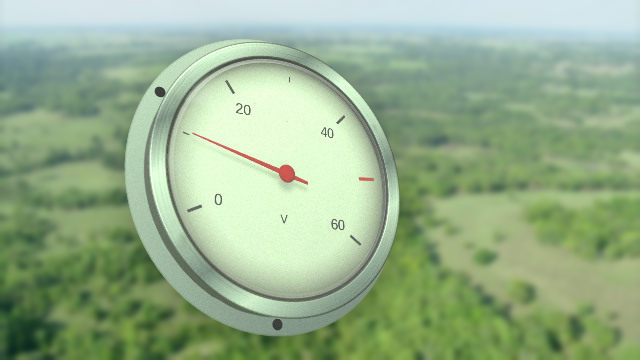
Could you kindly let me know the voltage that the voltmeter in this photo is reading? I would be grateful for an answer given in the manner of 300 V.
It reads 10 V
